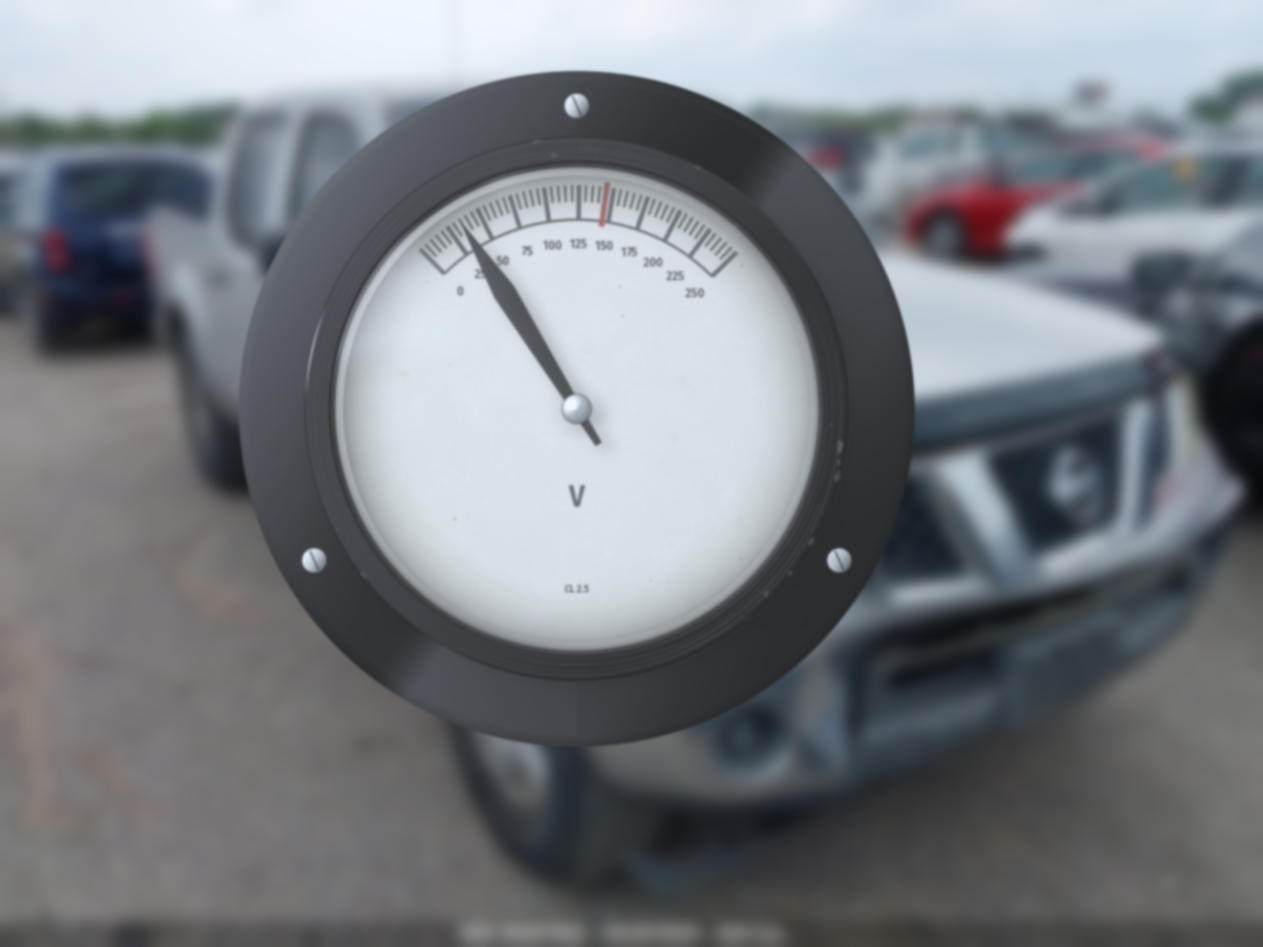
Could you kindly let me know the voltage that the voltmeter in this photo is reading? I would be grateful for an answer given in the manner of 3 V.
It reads 35 V
